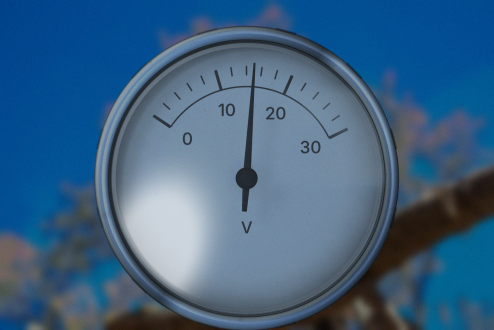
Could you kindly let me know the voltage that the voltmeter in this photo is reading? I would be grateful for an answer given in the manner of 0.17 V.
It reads 15 V
